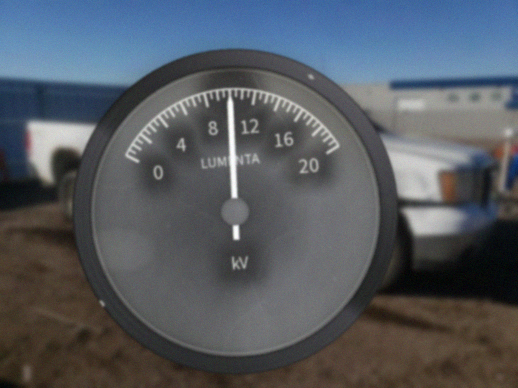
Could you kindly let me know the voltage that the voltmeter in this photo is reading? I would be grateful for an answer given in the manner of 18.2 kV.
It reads 10 kV
